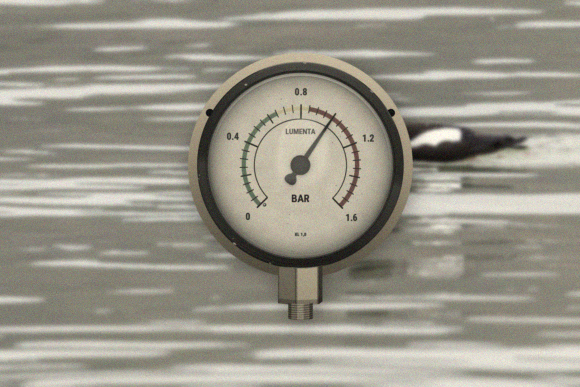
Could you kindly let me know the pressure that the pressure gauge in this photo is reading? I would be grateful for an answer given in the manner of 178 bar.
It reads 1 bar
